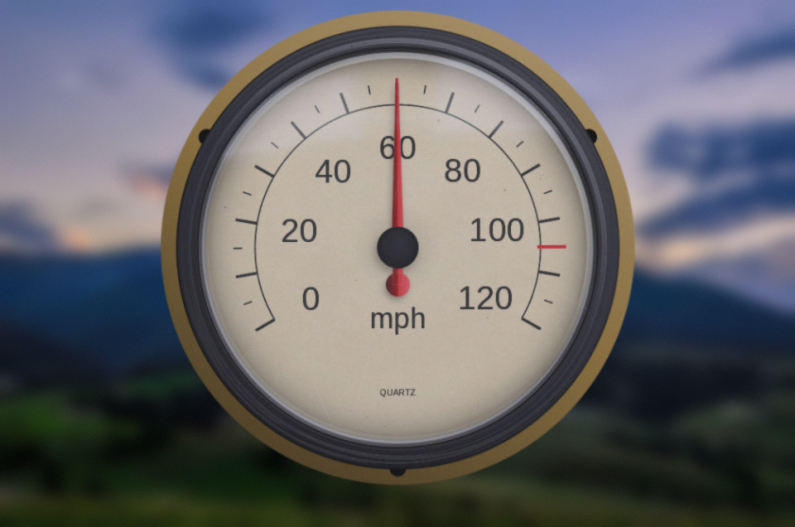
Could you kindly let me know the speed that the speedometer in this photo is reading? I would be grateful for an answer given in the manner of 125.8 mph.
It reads 60 mph
